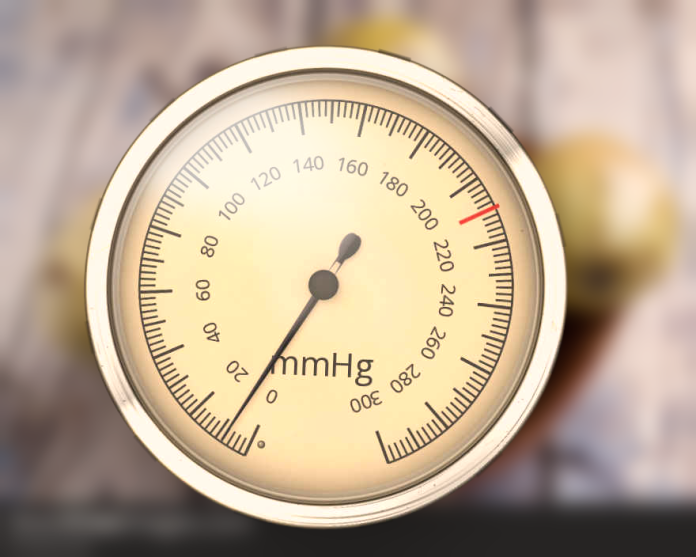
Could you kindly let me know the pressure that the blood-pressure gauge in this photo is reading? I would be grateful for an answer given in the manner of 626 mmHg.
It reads 8 mmHg
